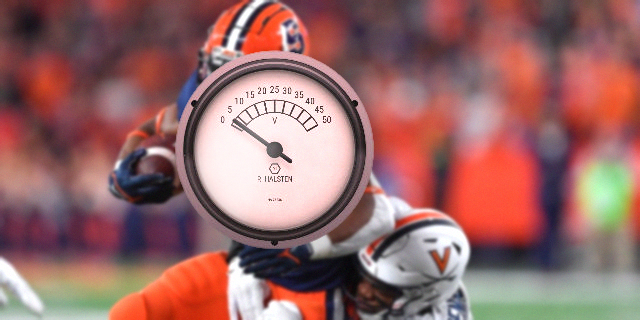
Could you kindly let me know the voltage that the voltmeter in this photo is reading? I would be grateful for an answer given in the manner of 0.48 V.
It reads 2.5 V
